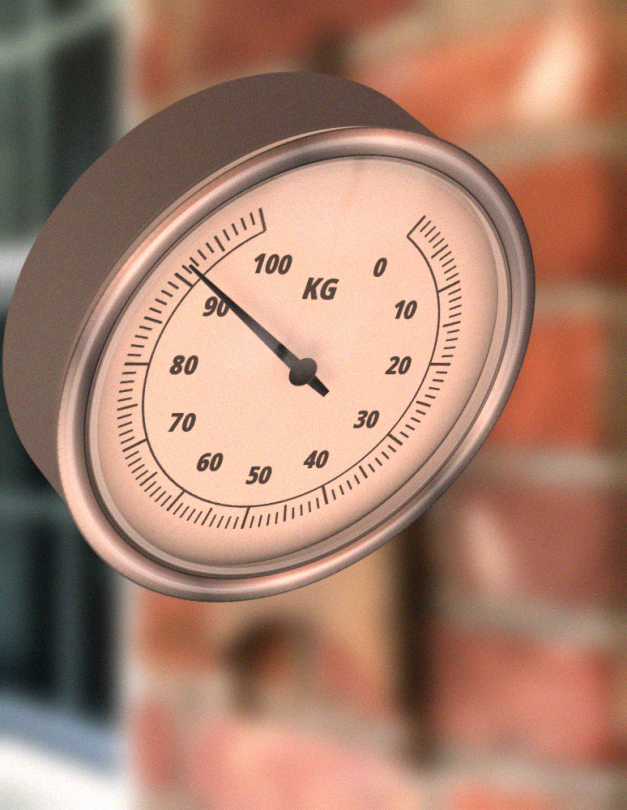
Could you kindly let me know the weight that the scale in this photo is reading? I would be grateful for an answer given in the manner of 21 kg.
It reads 91.5 kg
